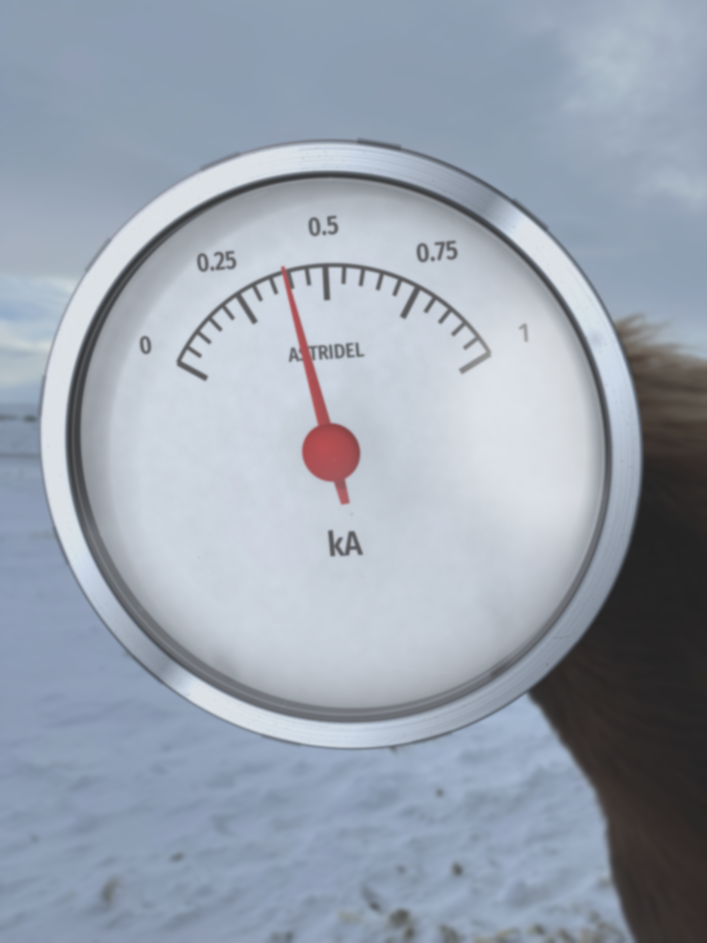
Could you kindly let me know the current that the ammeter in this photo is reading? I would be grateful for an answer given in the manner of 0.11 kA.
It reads 0.4 kA
